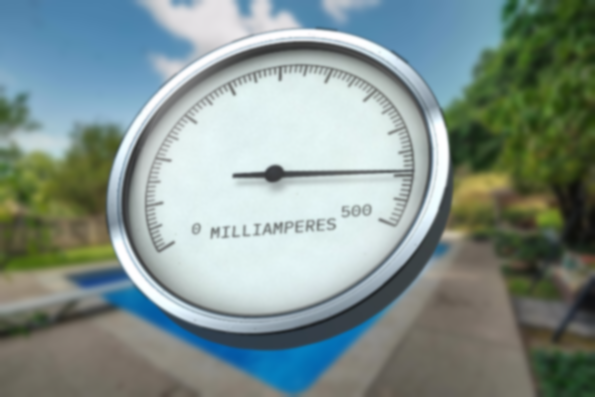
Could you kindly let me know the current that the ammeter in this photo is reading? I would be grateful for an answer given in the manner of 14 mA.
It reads 450 mA
